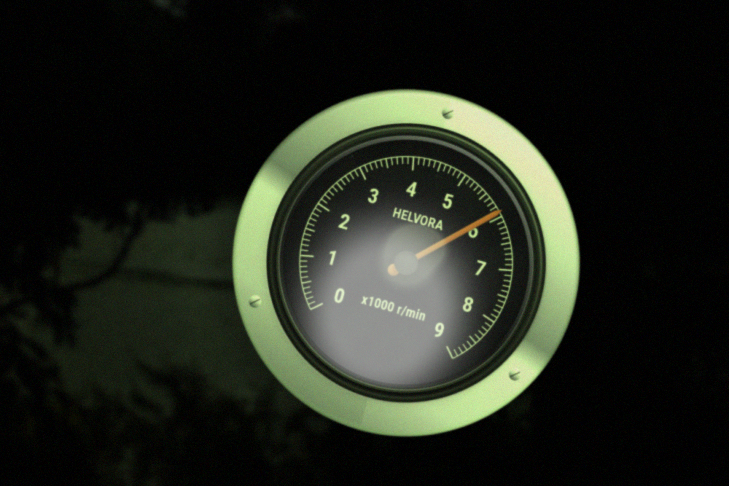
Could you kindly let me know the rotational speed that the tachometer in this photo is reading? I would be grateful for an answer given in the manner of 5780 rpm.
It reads 5900 rpm
